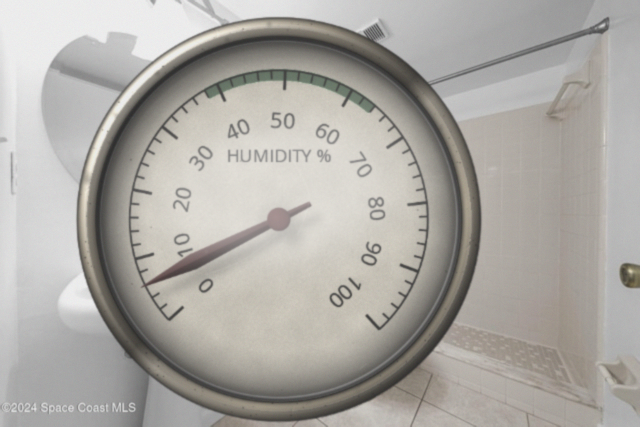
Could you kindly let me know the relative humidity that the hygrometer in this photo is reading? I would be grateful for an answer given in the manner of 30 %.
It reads 6 %
